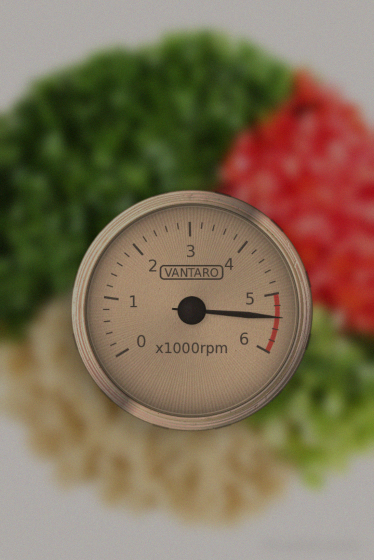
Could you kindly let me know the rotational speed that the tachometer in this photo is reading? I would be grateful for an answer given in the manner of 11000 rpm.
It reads 5400 rpm
